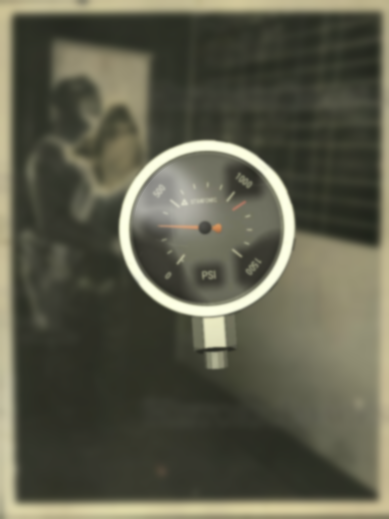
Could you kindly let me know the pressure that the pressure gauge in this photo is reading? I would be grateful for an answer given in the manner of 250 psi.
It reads 300 psi
